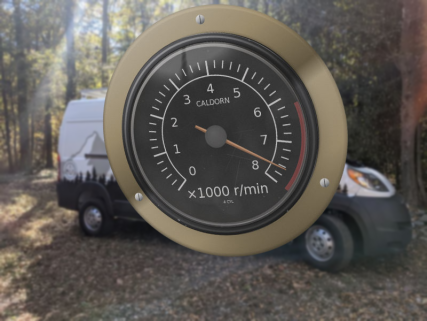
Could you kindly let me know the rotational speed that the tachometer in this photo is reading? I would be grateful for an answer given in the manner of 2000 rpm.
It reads 7600 rpm
